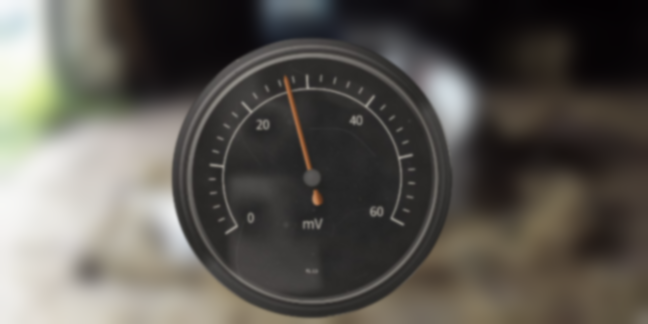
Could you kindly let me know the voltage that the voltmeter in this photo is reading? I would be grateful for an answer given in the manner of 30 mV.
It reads 27 mV
